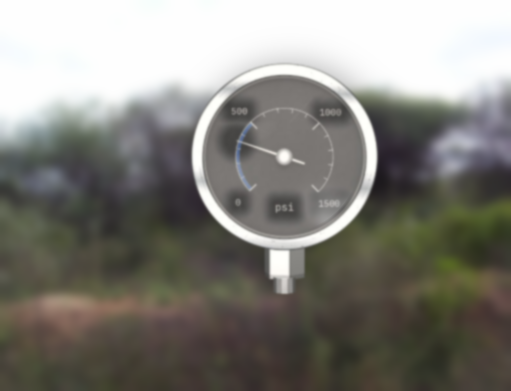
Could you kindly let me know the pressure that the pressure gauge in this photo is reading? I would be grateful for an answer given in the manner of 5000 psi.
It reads 350 psi
